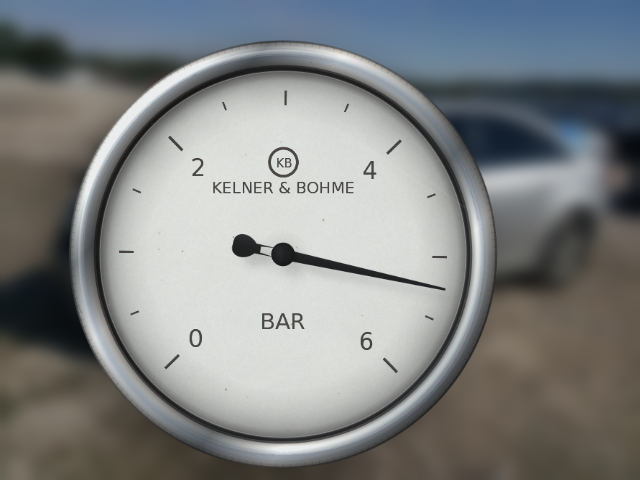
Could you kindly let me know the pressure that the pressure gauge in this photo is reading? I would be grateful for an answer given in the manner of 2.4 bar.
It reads 5.25 bar
